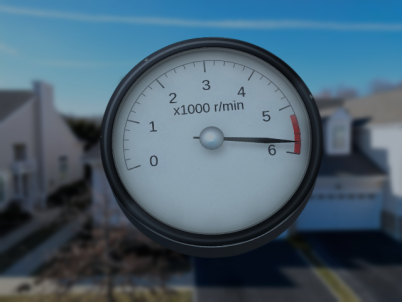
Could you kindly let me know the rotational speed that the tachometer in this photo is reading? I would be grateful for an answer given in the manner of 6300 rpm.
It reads 5800 rpm
